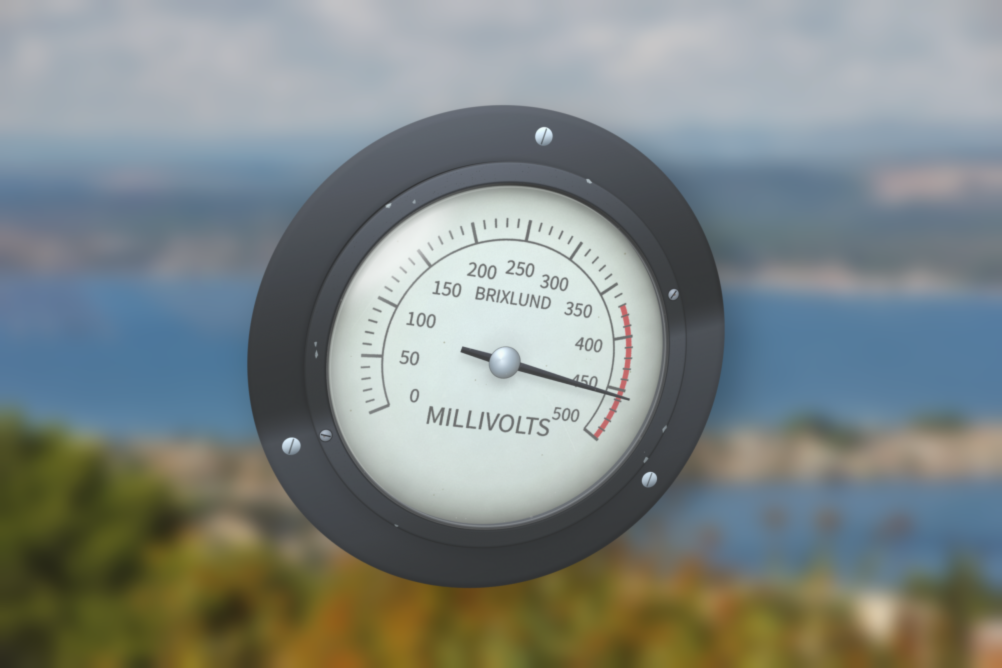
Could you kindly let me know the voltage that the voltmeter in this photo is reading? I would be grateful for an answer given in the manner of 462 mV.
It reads 455 mV
